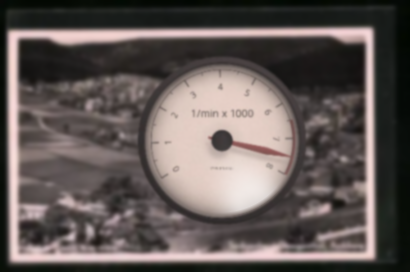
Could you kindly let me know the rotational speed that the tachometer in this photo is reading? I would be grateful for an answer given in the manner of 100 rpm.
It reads 7500 rpm
